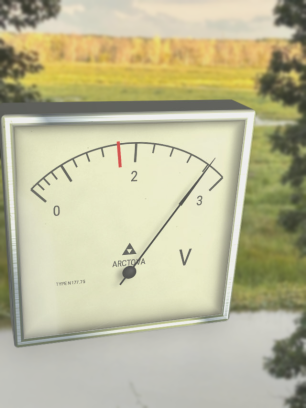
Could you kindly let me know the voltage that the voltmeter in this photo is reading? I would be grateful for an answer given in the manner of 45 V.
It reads 2.8 V
